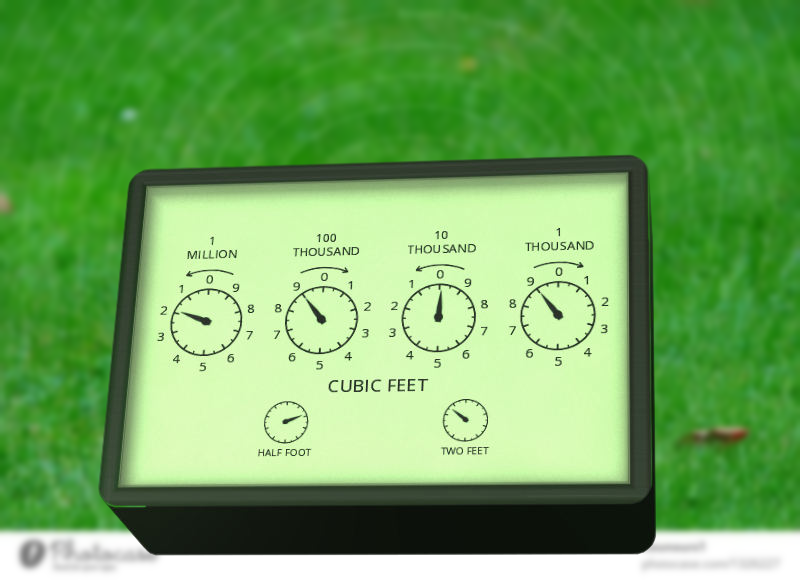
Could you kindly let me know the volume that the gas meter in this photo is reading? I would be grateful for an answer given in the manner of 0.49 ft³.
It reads 189900 ft³
